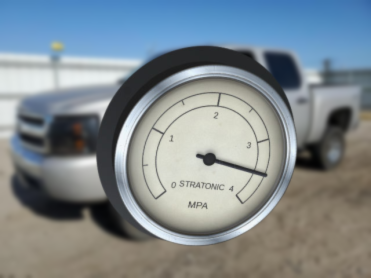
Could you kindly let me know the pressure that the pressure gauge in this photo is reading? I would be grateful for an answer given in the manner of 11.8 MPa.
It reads 3.5 MPa
